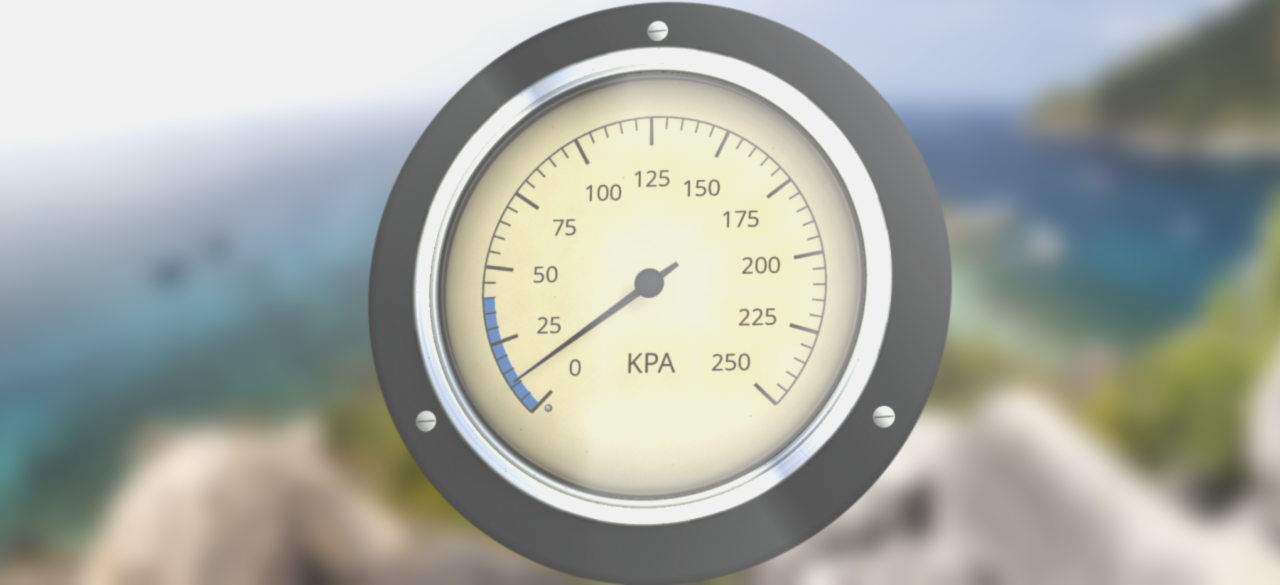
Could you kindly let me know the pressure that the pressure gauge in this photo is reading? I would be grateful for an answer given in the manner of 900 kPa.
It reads 10 kPa
